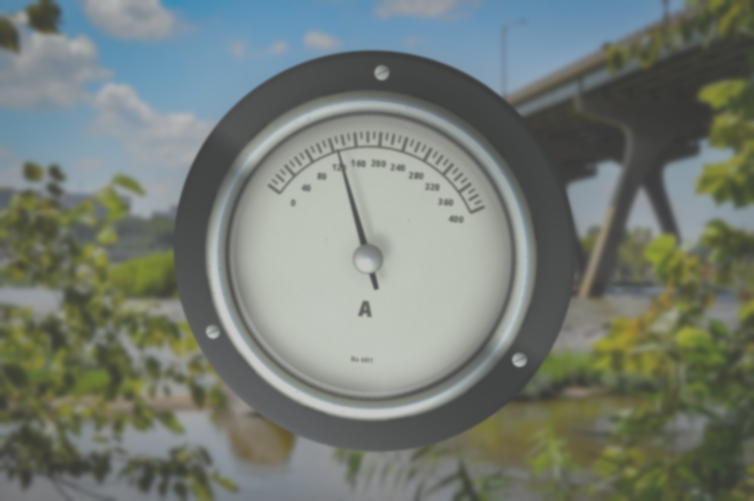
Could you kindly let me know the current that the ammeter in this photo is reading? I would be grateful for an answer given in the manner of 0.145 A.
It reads 130 A
